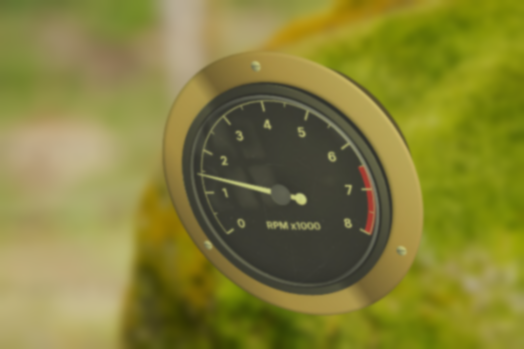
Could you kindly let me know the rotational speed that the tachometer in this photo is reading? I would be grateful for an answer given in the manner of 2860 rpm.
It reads 1500 rpm
